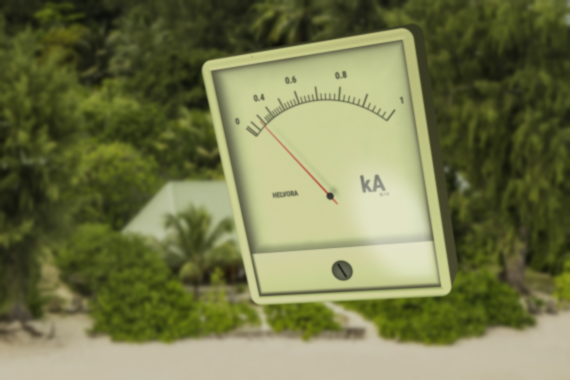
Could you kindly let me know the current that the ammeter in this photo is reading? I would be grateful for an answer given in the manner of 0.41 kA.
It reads 0.3 kA
